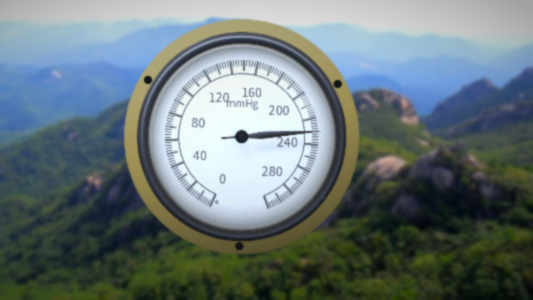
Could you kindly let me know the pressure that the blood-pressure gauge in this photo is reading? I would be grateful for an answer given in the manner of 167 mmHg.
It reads 230 mmHg
